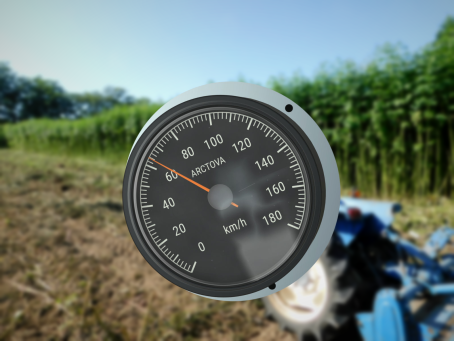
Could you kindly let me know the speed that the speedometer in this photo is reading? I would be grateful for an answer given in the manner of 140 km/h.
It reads 64 km/h
